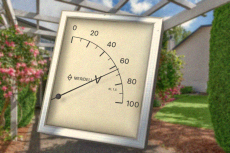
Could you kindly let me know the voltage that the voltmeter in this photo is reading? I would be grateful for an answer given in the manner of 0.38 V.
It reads 65 V
